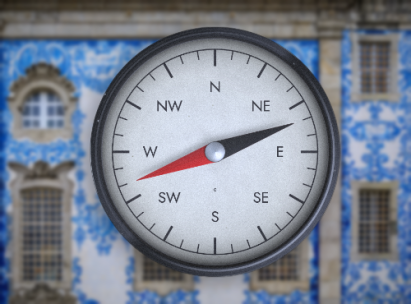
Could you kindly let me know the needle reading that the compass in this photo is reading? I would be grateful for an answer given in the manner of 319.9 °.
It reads 250 °
